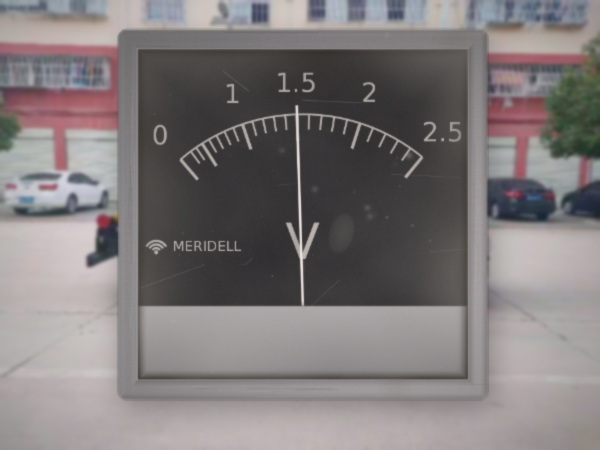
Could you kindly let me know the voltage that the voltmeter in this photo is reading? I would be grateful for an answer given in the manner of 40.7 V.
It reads 1.5 V
